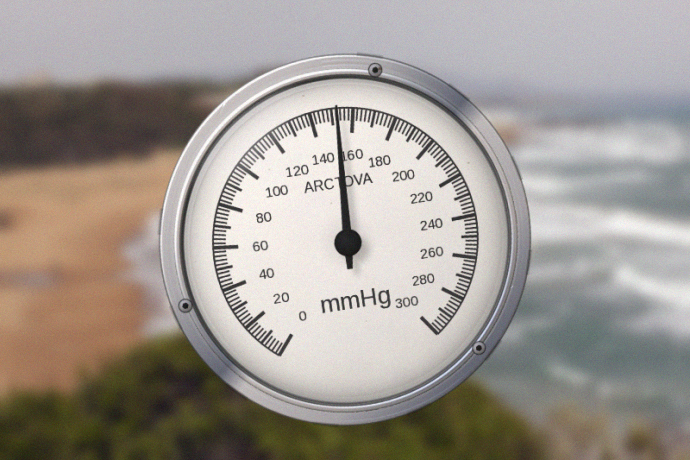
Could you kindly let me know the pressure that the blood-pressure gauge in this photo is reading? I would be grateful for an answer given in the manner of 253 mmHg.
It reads 152 mmHg
